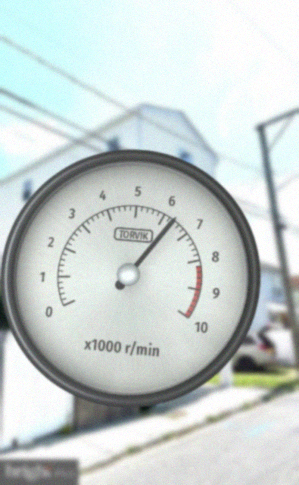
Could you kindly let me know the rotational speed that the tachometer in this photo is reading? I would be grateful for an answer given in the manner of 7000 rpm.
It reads 6400 rpm
